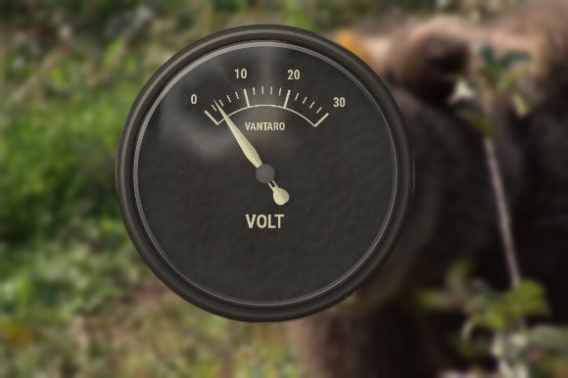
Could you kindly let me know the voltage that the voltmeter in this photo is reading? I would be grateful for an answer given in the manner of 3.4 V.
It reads 3 V
